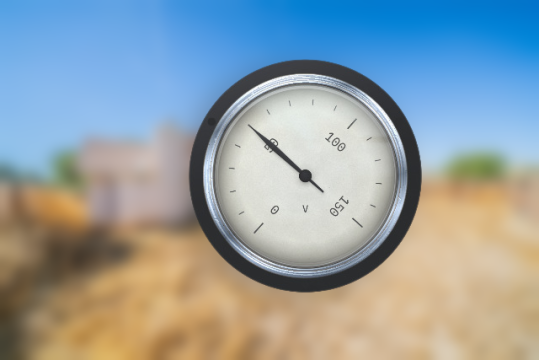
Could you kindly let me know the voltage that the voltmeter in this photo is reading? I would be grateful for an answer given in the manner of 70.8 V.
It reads 50 V
